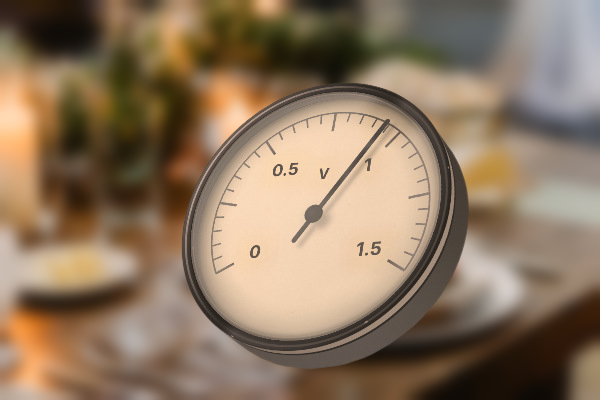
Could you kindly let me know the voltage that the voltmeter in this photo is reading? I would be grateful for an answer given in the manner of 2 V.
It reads 0.95 V
